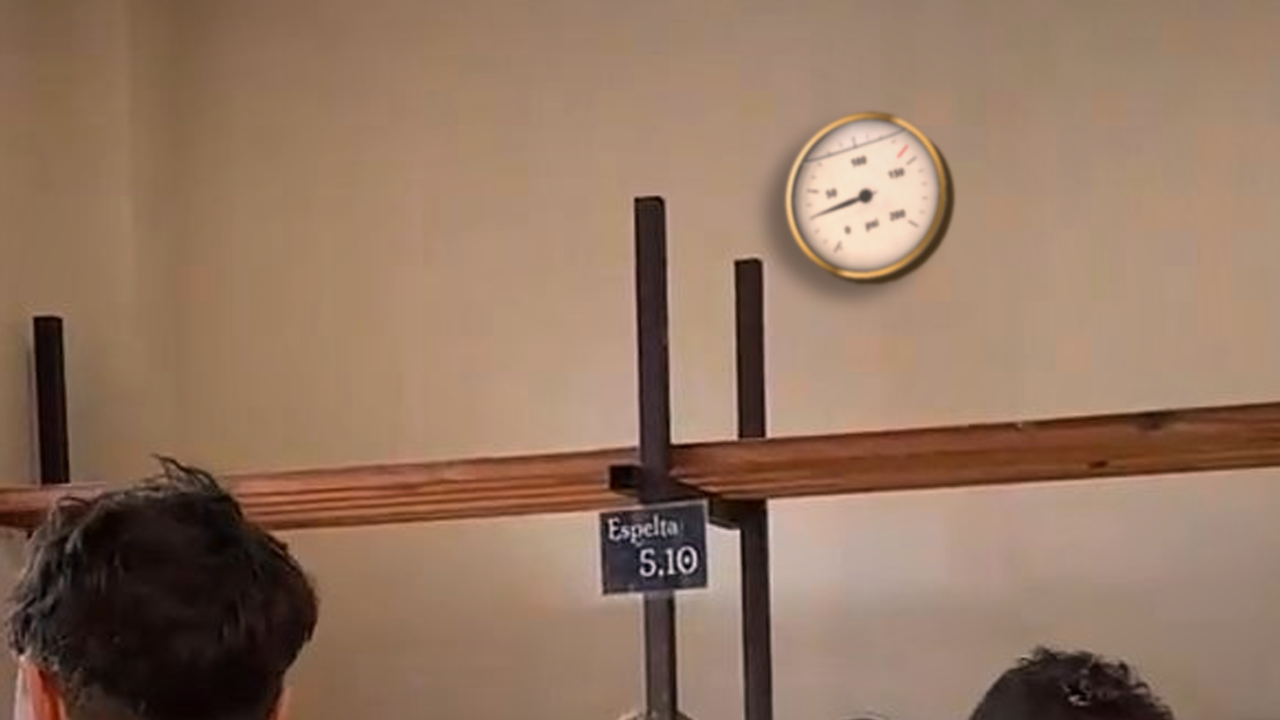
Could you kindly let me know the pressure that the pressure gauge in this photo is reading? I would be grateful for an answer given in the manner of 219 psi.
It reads 30 psi
